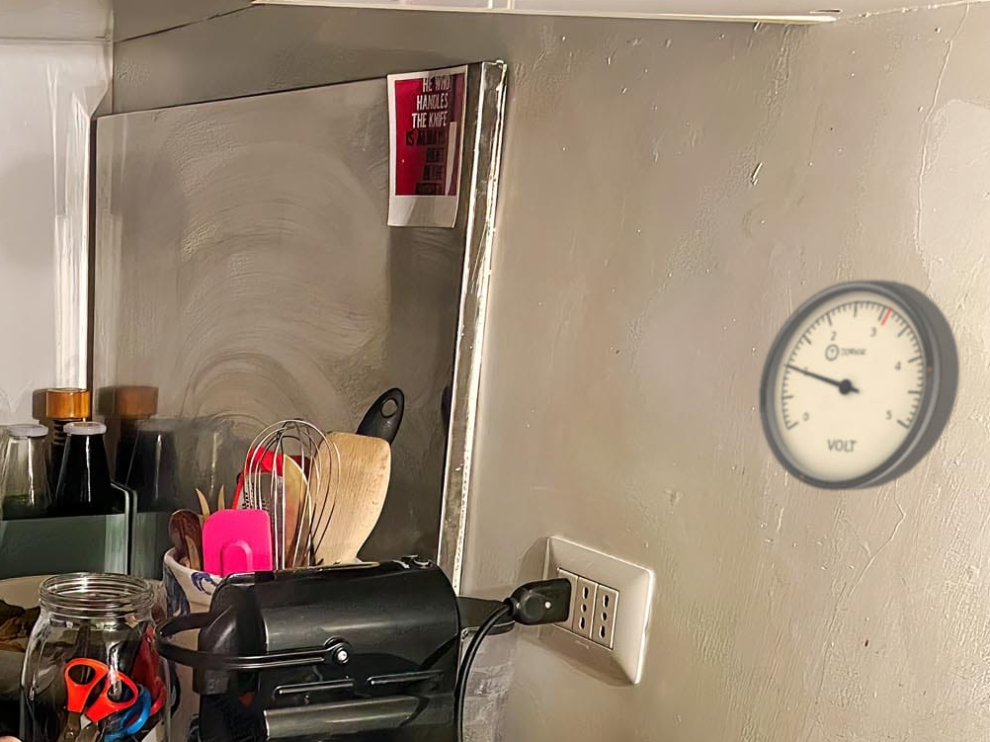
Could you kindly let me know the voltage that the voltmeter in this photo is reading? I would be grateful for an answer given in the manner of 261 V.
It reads 1 V
